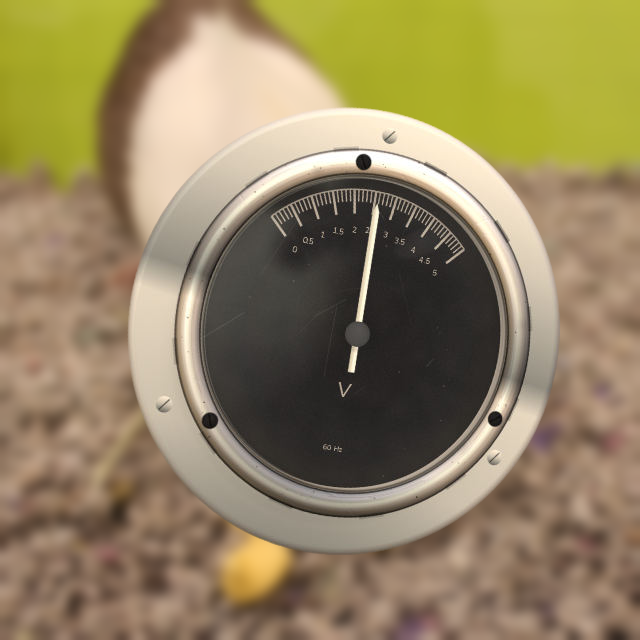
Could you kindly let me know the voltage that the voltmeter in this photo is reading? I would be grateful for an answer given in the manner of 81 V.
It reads 2.5 V
